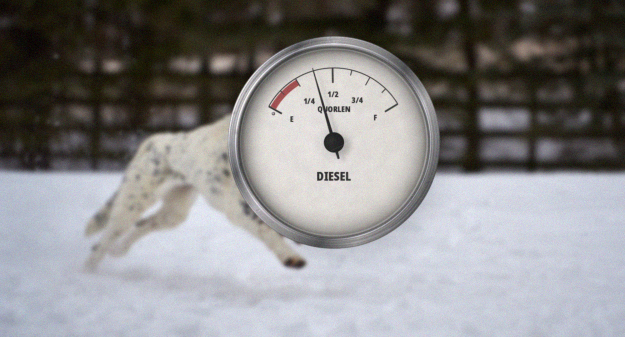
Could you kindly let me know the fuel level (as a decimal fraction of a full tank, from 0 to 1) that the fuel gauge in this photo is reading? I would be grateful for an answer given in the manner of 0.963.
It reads 0.375
